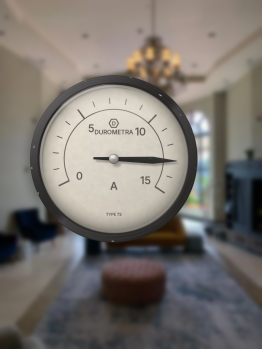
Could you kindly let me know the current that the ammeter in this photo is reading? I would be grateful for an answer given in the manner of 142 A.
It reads 13 A
